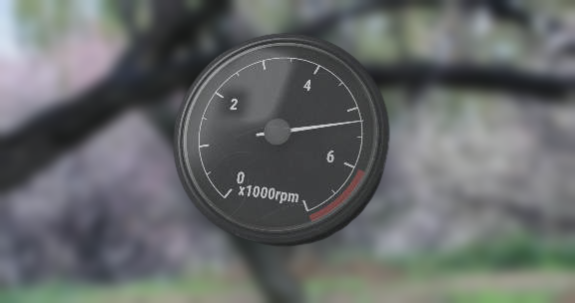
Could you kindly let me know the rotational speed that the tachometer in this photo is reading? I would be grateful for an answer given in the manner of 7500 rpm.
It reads 5250 rpm
